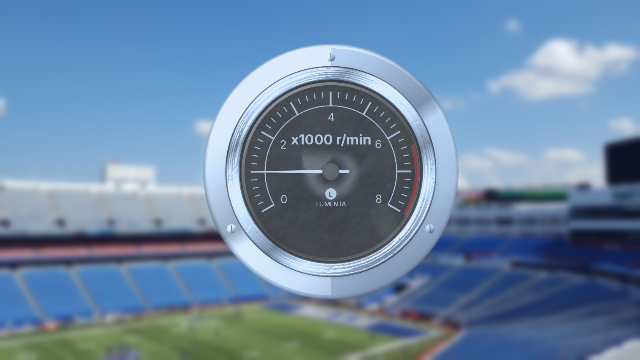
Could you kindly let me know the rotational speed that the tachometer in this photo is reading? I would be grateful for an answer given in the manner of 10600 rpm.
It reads 1000 rpm
